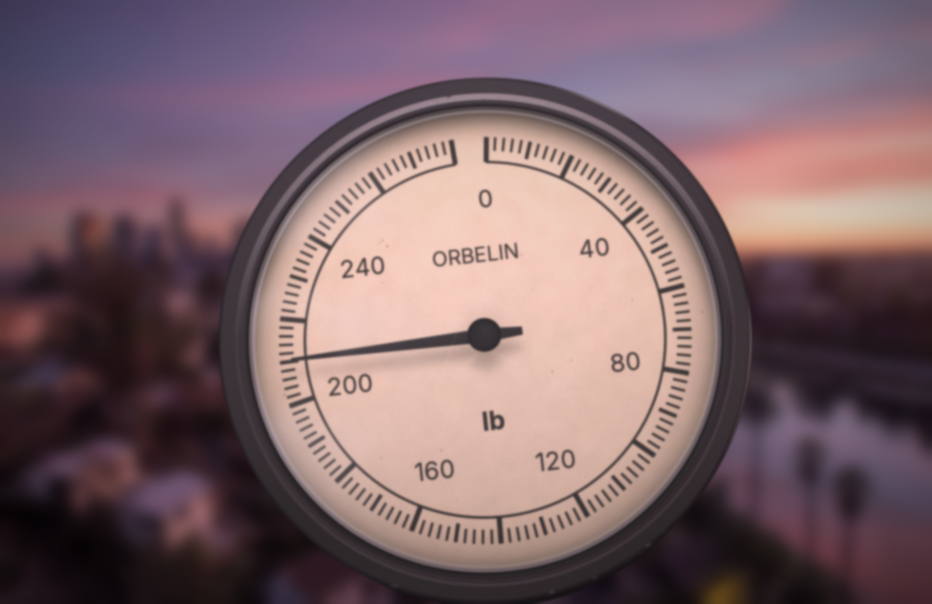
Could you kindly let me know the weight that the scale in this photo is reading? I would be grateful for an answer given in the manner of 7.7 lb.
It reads 210 lb
